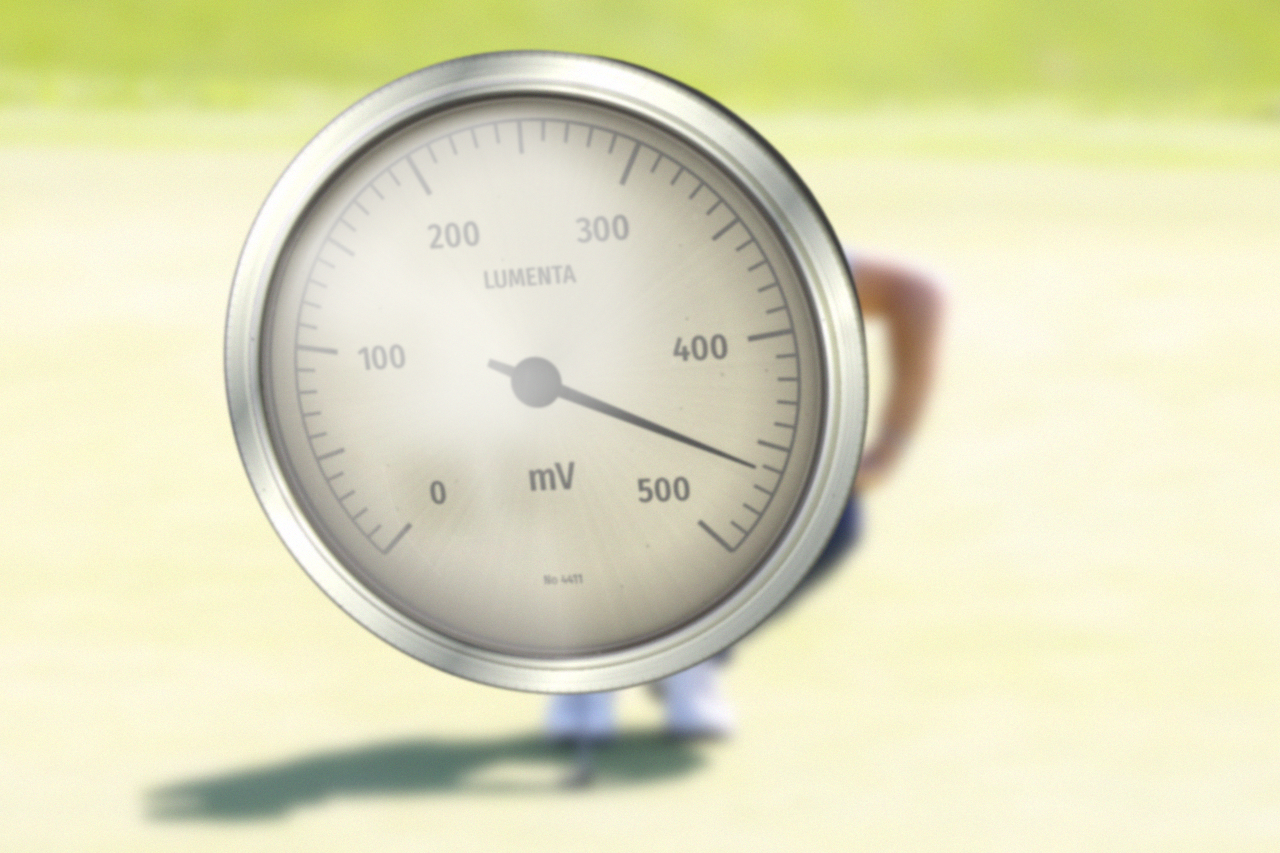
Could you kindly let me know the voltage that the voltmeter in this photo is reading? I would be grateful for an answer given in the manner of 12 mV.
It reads 460 mV
